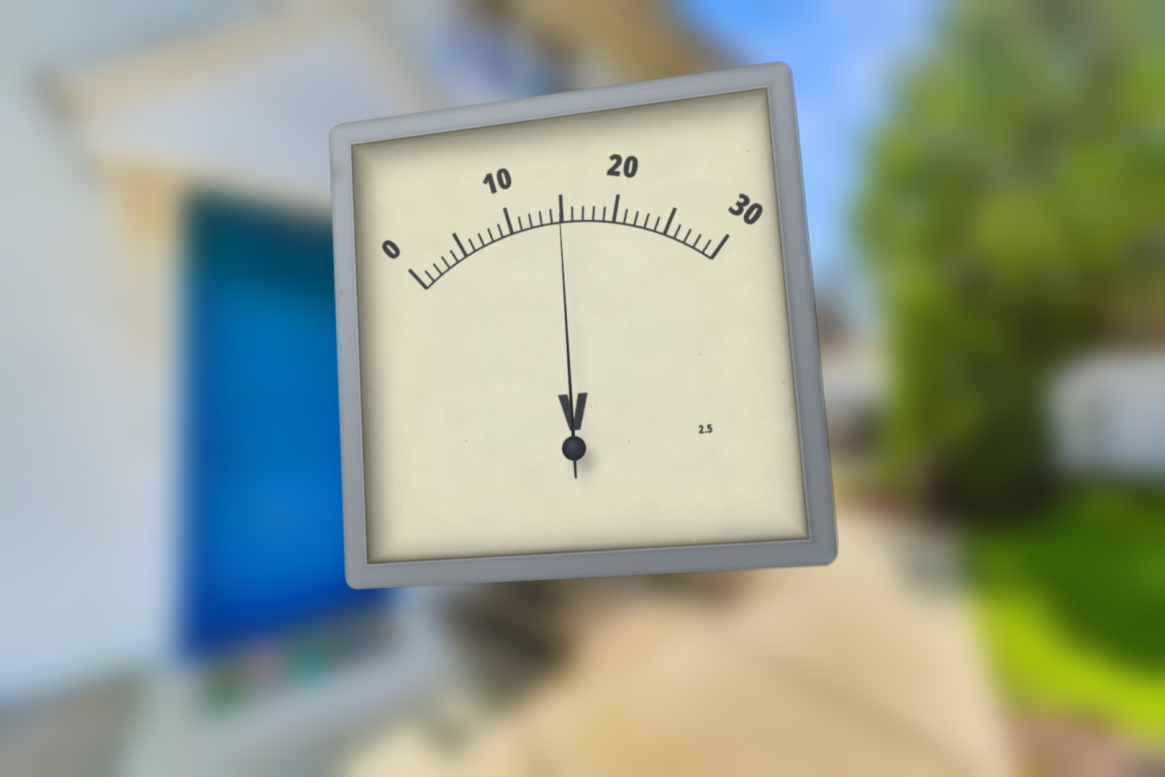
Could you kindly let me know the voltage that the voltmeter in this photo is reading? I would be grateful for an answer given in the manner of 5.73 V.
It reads 15 V
